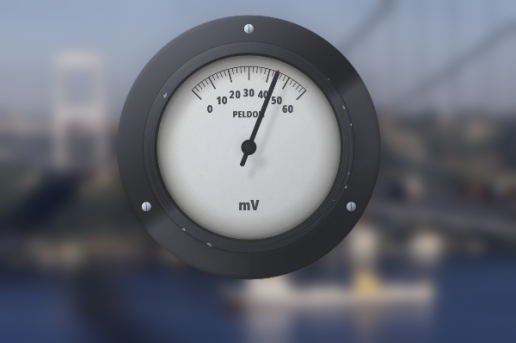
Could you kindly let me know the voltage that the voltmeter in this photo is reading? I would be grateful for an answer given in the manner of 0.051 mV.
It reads 44 mV
